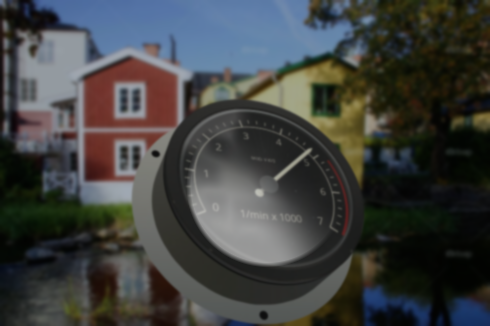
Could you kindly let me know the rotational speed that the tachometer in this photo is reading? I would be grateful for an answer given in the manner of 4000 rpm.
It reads 4800 rpm
